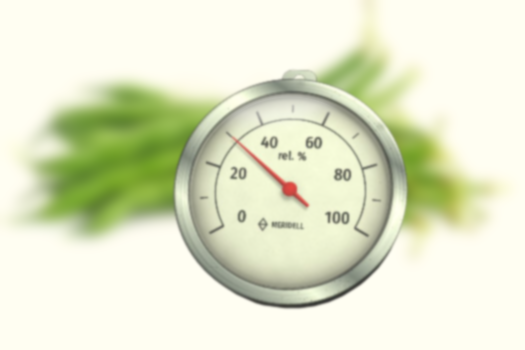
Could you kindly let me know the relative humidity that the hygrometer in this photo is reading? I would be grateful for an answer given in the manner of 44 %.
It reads 30 %
